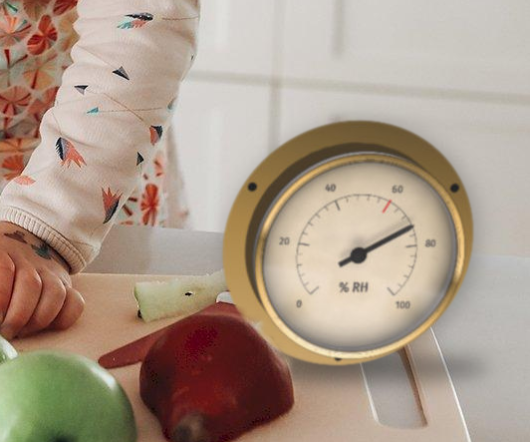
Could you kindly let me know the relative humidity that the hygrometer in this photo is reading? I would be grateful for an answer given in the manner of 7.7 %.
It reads 72 %
